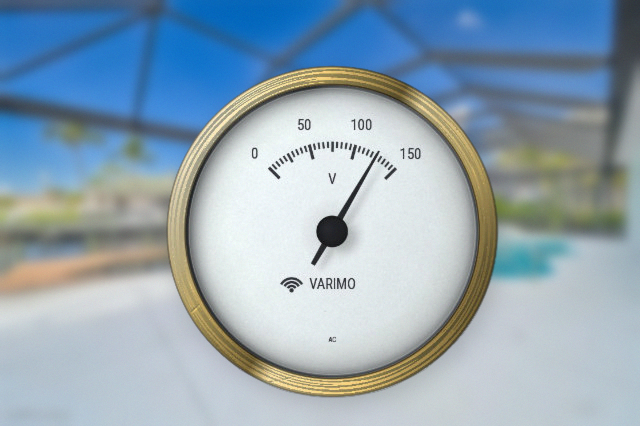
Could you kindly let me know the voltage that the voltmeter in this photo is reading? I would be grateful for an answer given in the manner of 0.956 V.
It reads 125 V
